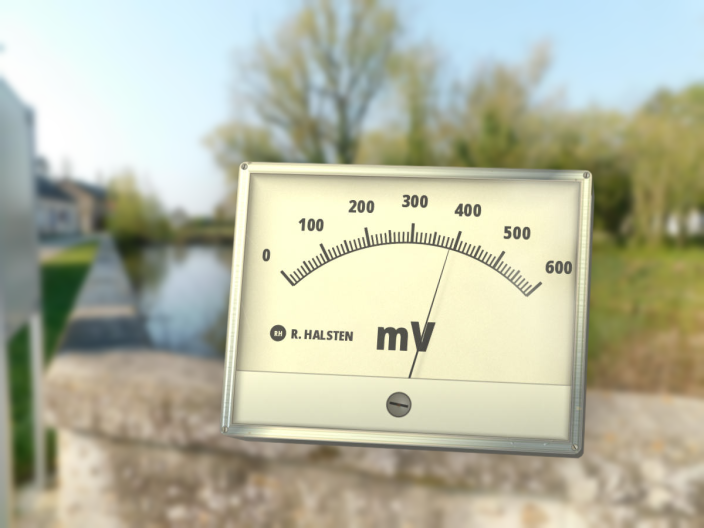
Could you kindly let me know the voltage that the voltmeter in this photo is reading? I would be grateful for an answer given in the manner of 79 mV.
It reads 390 mV
